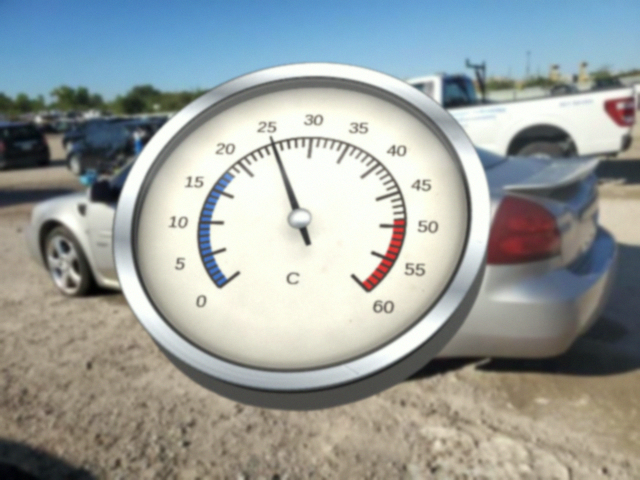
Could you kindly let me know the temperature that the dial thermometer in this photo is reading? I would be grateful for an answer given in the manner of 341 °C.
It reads 25 °C
